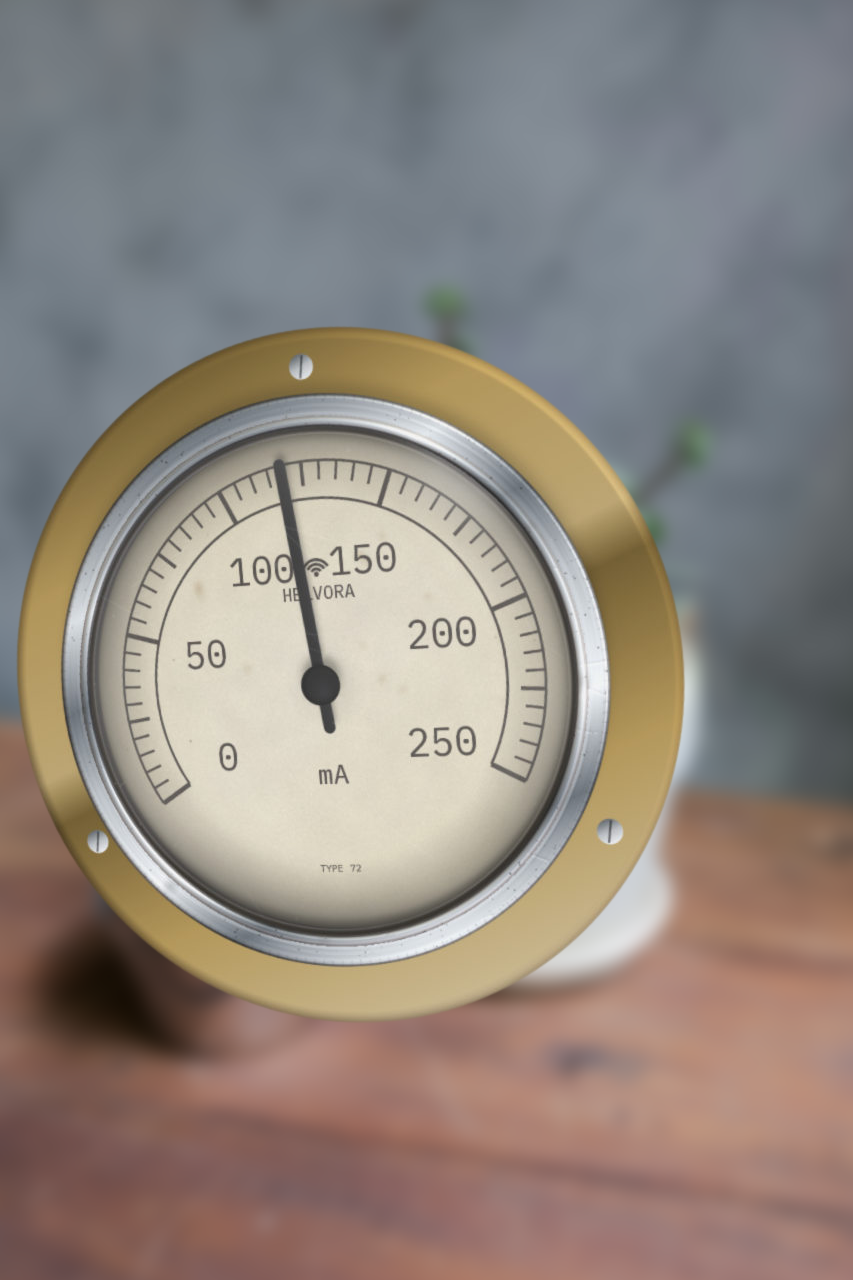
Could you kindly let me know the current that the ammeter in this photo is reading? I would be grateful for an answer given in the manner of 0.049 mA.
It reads 120 mA
